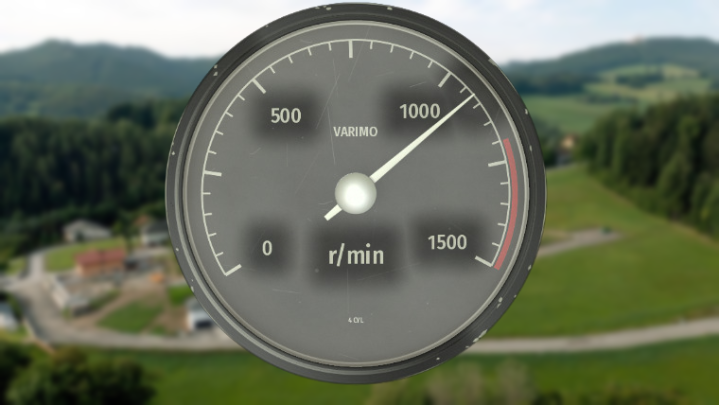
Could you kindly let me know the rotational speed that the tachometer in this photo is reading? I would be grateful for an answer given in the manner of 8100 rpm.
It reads 1075 rpm
